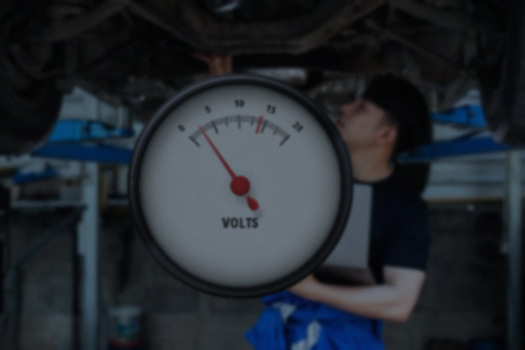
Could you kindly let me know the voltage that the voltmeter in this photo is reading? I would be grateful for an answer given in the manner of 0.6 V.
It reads 2.5 V
